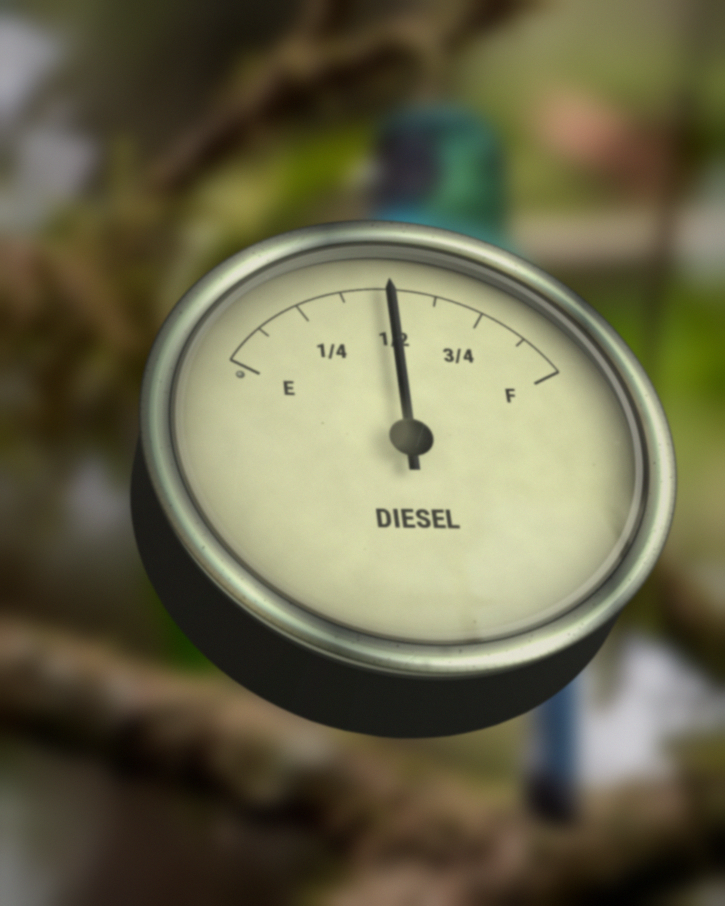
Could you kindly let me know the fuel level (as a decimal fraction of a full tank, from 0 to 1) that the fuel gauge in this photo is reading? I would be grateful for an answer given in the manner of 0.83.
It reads 0.5
